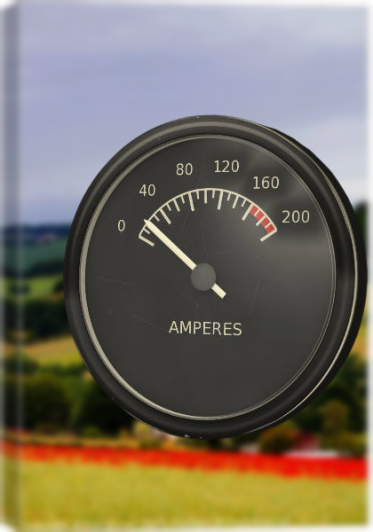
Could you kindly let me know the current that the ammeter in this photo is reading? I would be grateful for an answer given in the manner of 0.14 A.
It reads 20 A
